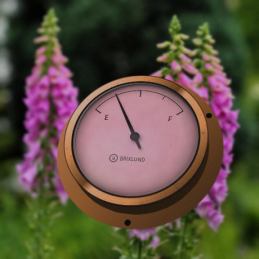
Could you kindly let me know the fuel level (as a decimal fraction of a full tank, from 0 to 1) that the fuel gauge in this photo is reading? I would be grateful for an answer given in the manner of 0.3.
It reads 0.25
